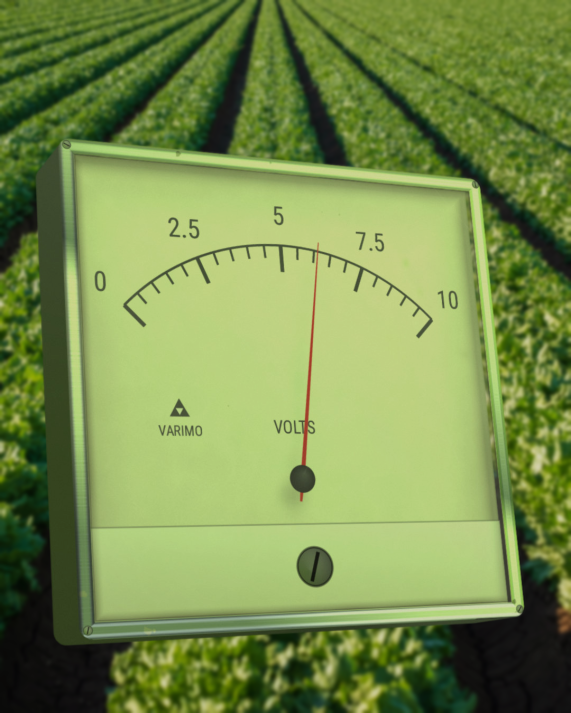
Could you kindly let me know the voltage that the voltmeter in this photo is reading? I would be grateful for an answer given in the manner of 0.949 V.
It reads 6 V
